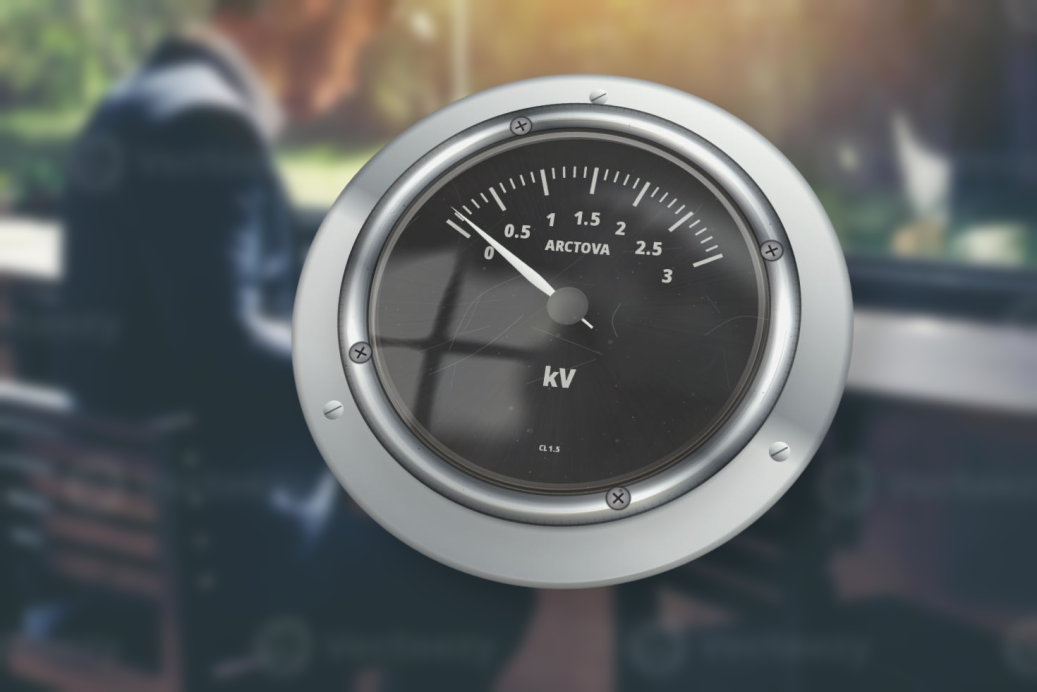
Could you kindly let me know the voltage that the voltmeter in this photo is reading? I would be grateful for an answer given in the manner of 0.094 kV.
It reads 0.1 kV
